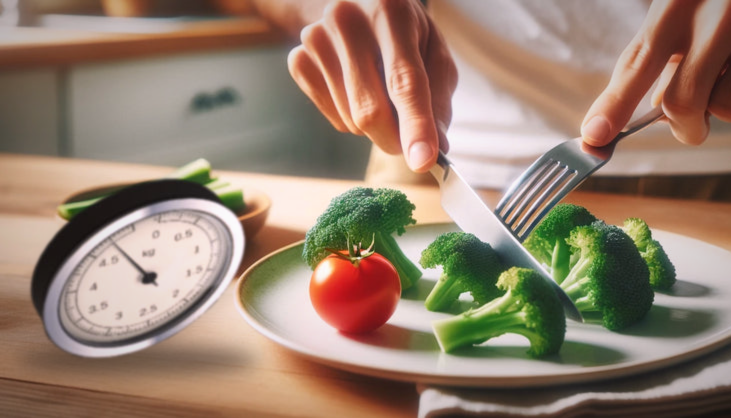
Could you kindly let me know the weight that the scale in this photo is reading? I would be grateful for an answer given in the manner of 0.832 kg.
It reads 4.75 kg
